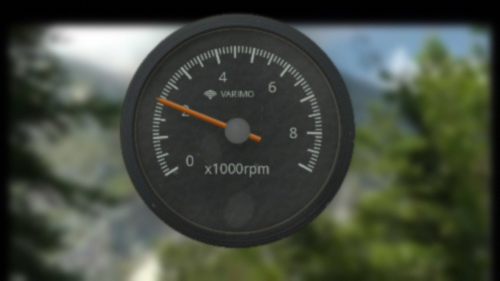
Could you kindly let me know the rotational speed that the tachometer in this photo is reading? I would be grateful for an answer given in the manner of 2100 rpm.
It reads 2000 rpm
